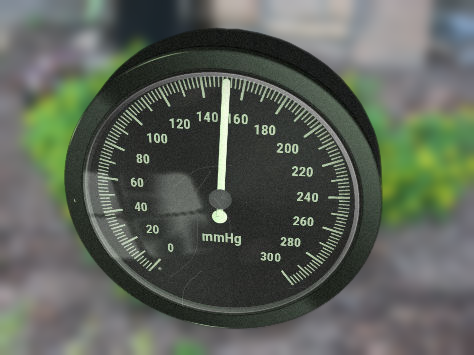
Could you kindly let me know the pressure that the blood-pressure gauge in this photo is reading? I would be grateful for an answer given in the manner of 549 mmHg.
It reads 152 mmHg
